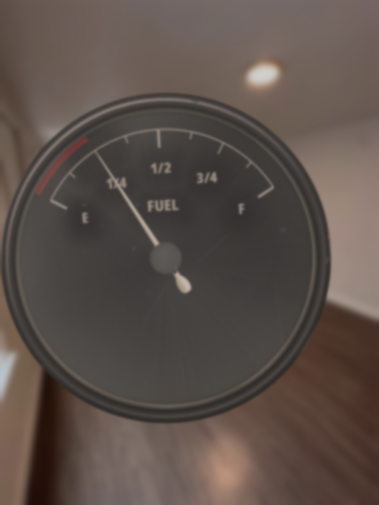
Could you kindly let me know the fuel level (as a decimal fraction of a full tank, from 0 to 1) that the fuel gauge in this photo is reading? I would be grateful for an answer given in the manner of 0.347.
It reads 0.25
